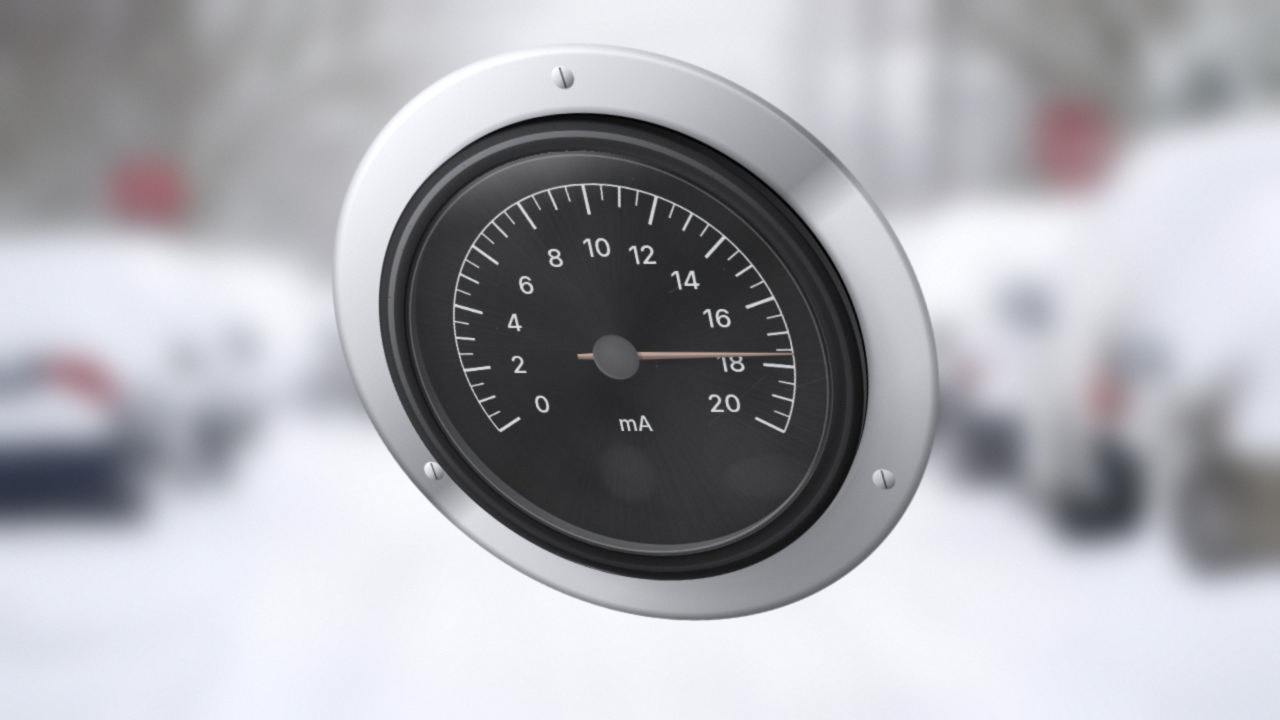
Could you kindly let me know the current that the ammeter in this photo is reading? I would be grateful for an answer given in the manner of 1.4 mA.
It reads 17.5 mA
